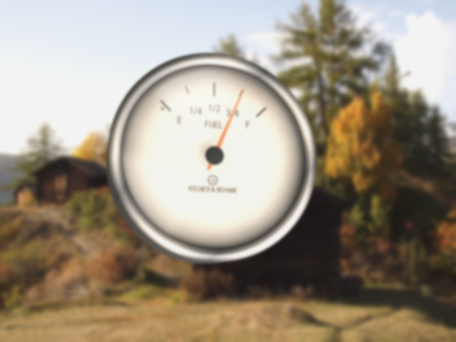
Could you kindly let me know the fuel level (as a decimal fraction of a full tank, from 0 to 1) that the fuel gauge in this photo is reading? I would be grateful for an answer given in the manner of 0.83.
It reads 0.75
